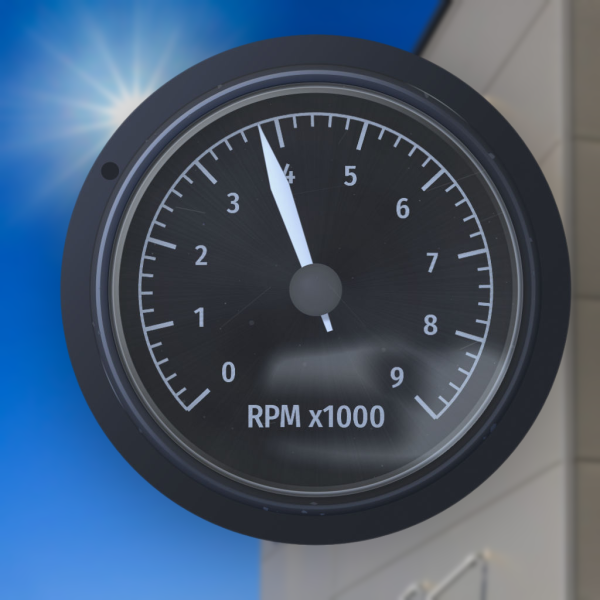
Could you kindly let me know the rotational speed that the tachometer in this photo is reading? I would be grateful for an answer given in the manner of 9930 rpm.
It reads 3800 rpm
